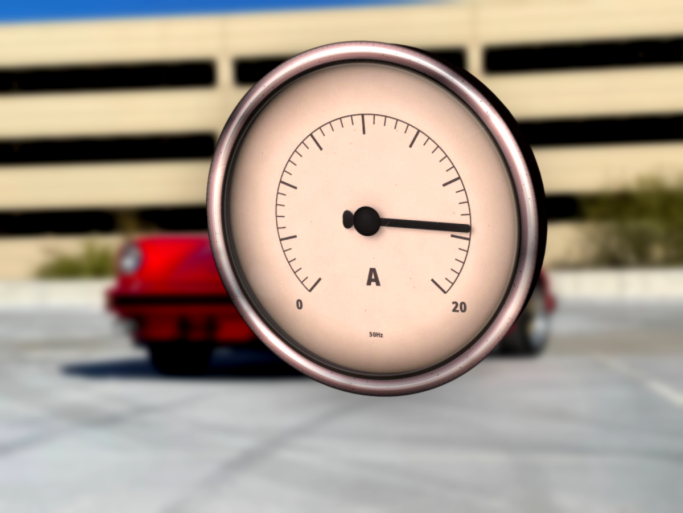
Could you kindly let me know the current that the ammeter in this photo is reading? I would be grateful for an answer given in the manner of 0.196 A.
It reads 17 A
